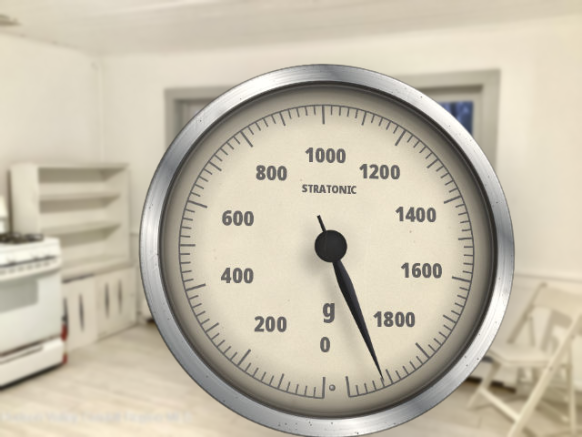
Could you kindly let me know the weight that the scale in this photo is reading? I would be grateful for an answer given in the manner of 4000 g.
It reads 1920 g
